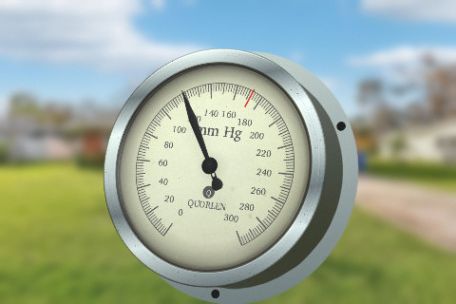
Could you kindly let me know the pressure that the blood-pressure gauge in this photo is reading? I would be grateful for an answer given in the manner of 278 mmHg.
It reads 120 mmHg
